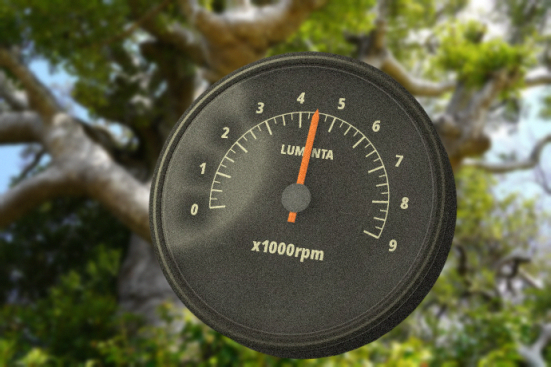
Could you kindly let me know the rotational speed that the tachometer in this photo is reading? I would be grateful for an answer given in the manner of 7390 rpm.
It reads 4500 rpm
